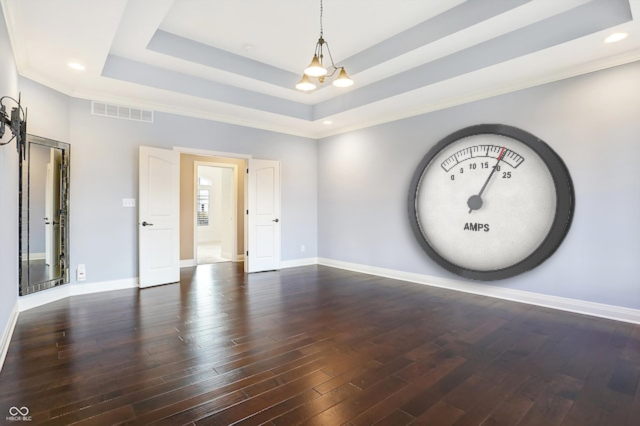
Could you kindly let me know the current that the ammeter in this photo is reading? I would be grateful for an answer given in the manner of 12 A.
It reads 20 A
